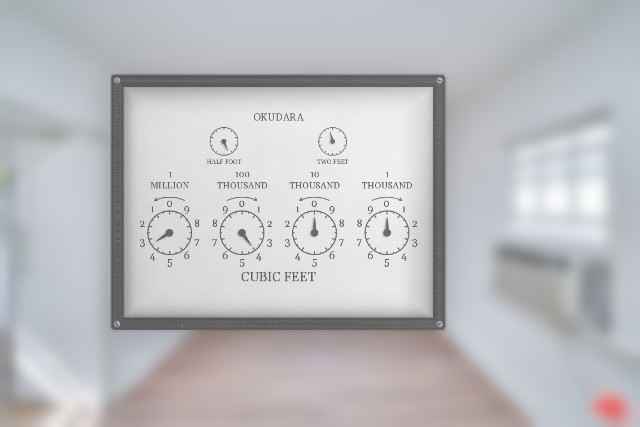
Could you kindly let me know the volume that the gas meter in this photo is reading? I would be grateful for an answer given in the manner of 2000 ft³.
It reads 340000 ft³
